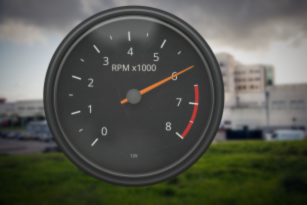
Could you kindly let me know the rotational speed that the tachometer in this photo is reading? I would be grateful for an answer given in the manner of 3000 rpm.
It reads 6000 rpm
